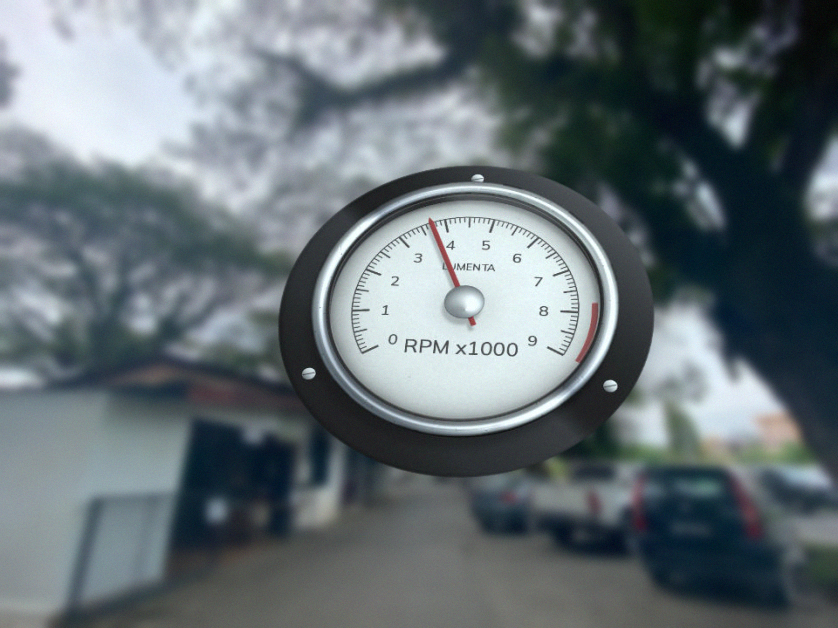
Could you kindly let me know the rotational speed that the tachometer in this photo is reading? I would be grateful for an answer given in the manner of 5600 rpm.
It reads 3700 rpm
